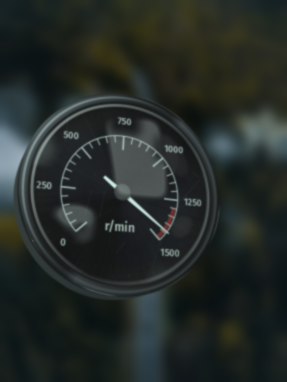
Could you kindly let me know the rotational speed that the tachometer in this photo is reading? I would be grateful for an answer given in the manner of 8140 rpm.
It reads 1450 rpm
